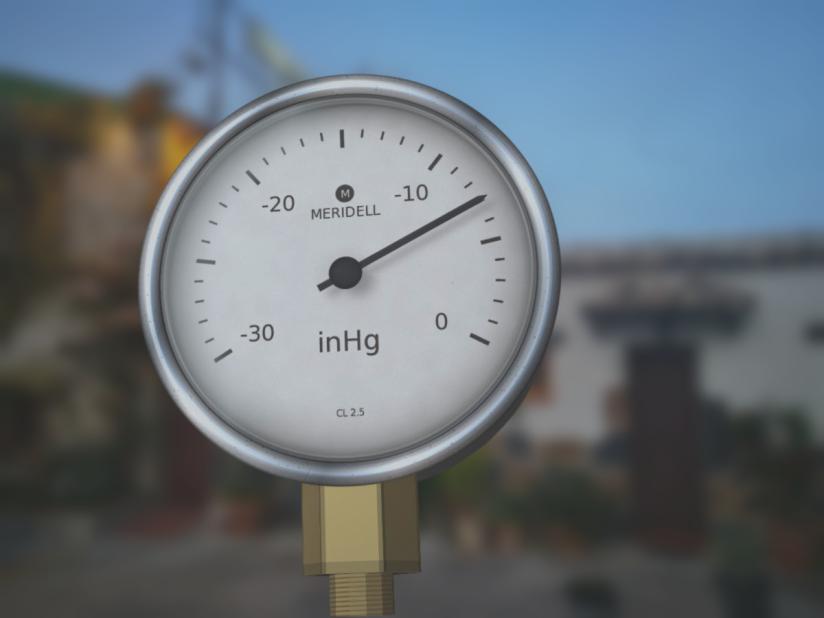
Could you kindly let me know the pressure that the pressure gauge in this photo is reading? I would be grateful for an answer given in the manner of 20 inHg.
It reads -7 inHg
